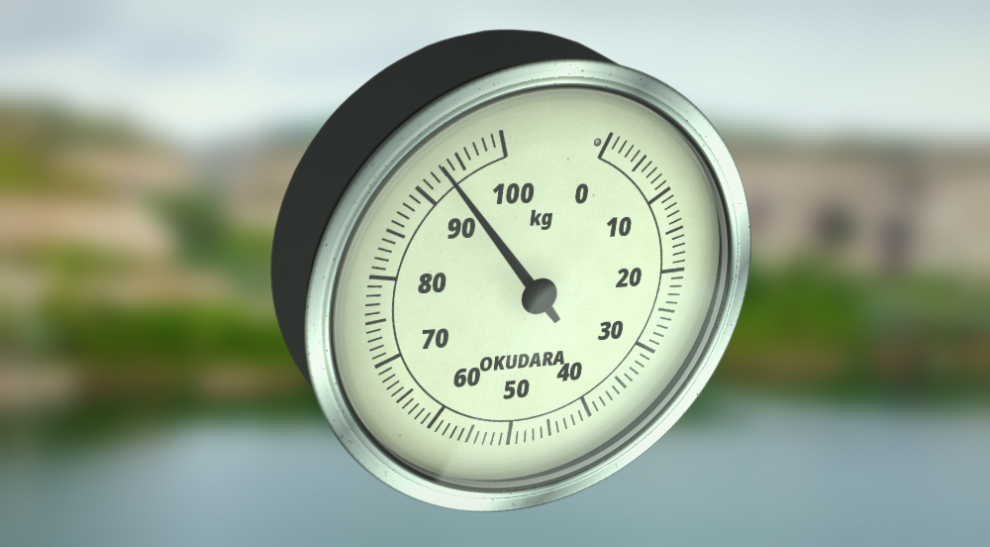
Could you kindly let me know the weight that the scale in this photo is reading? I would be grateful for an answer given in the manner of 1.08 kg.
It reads 93 kg
